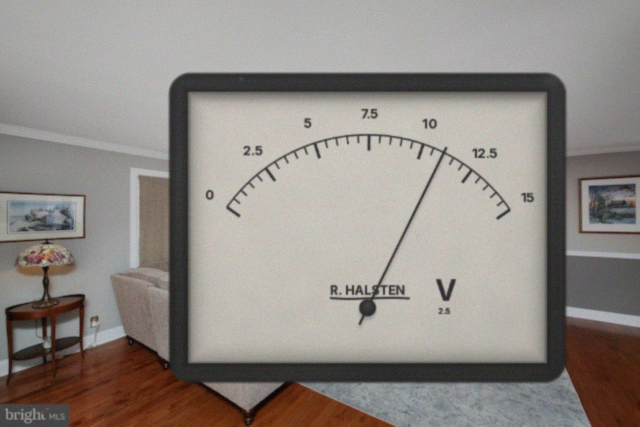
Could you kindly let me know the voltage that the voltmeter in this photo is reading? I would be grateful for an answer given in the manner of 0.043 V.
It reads 11 V
